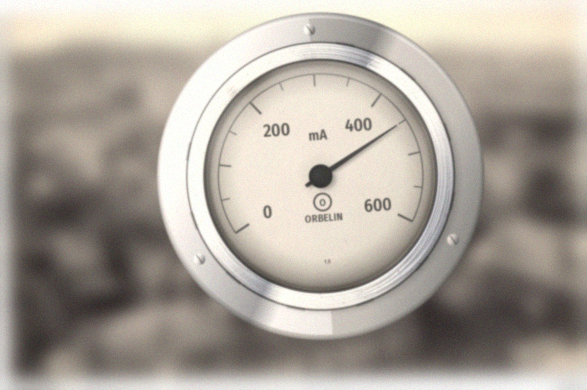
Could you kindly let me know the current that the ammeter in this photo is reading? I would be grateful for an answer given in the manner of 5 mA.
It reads 450 mA
